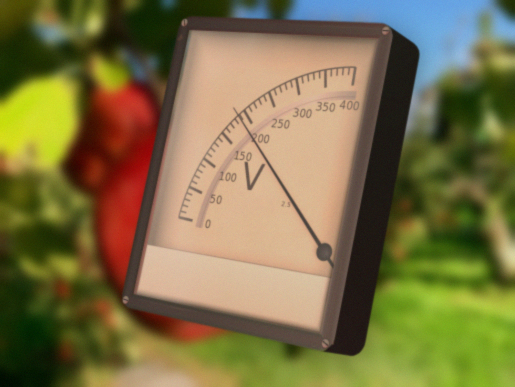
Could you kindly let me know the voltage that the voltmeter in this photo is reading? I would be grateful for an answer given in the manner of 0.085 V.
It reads 190 V
